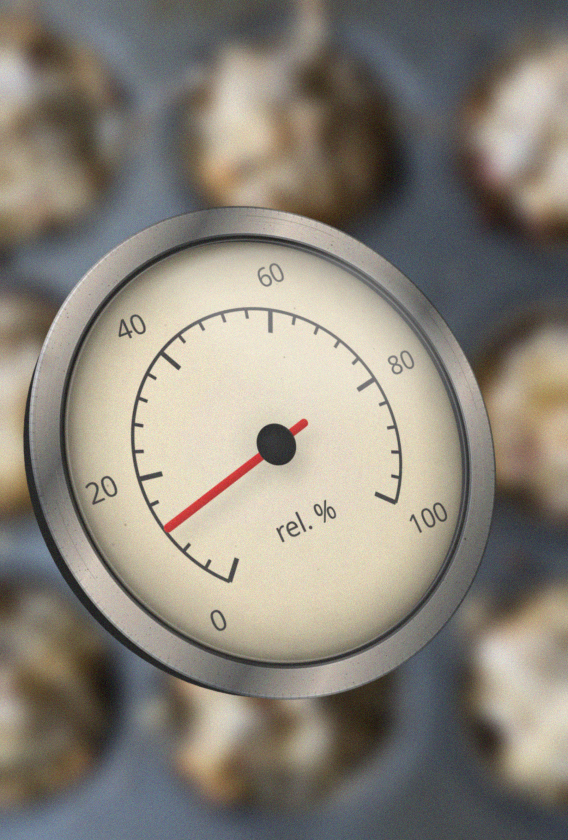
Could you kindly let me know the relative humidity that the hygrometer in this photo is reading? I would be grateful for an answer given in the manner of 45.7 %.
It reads 12 %
